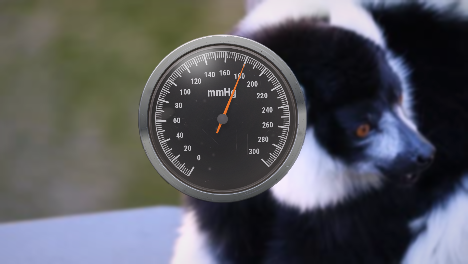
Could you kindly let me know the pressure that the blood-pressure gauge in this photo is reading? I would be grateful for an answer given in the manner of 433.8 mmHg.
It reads 180 mmHg
